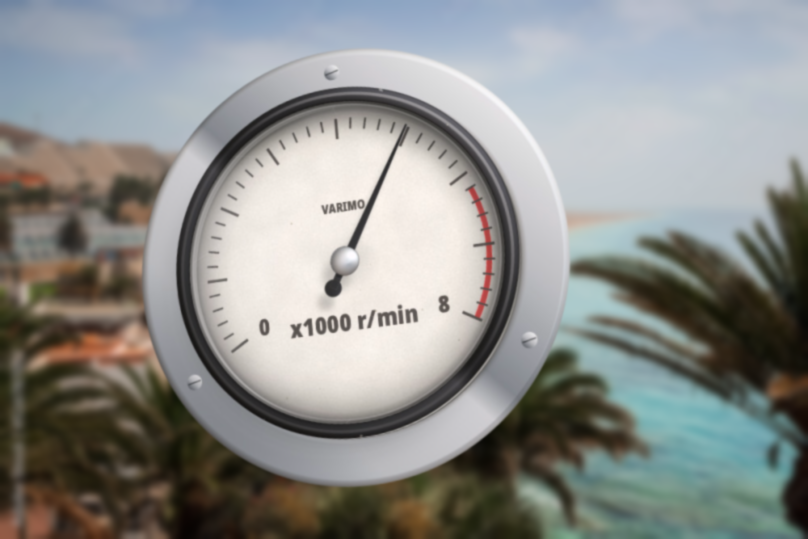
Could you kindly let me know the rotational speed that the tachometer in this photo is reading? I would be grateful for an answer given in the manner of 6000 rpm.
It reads 5000 rpm
